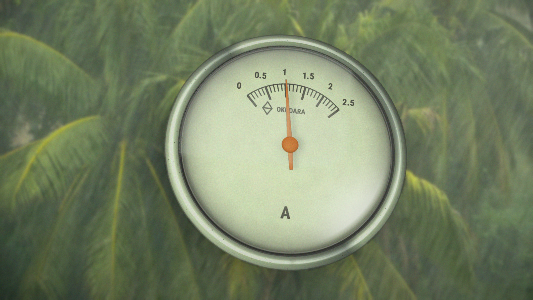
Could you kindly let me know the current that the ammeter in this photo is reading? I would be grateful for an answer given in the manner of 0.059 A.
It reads 1 A
